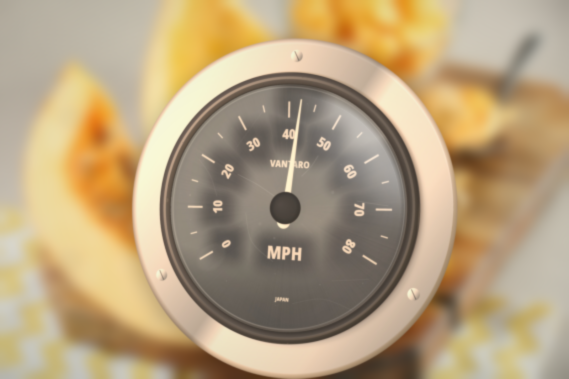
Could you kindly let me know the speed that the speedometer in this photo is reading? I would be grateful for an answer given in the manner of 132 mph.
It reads 42.5 mph
